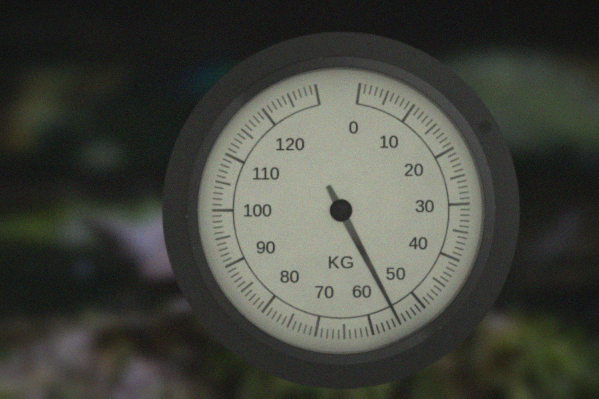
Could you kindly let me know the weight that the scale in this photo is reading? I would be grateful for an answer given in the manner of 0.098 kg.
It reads 55 kg
